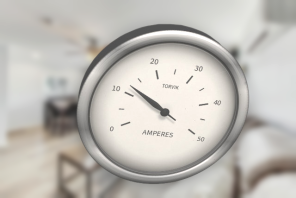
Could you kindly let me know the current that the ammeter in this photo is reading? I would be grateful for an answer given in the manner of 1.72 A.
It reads 12.5 A
